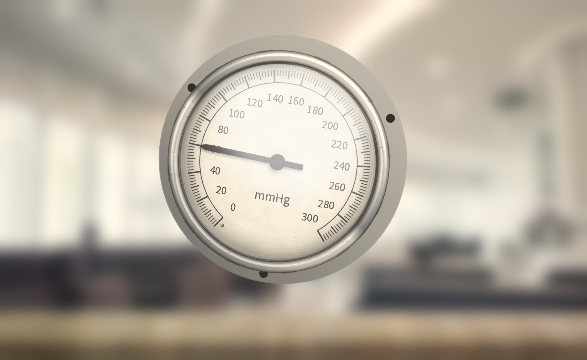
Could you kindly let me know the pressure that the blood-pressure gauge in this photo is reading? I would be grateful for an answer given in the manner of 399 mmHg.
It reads 60 mmHg
